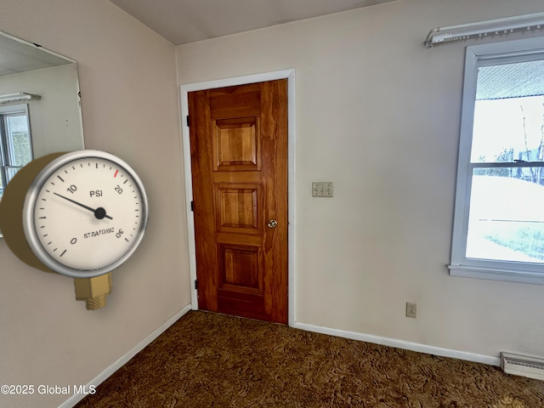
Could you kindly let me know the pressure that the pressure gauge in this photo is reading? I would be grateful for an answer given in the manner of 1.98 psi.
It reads 8 psi
